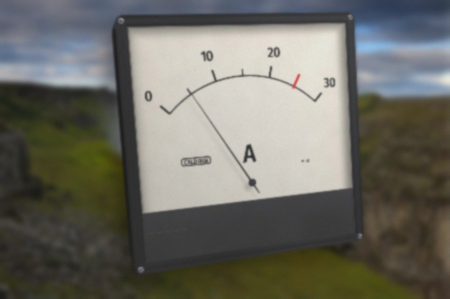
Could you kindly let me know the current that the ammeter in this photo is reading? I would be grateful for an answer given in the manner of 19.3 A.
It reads 5 A
